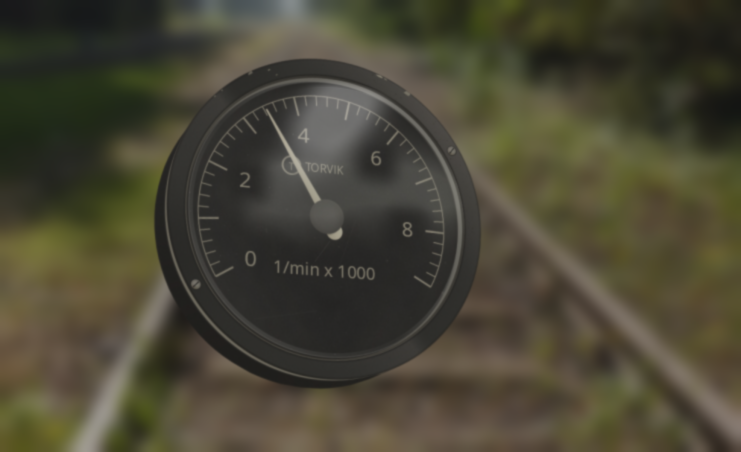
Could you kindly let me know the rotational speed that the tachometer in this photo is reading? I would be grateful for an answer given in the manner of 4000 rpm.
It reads 3400 rpm
